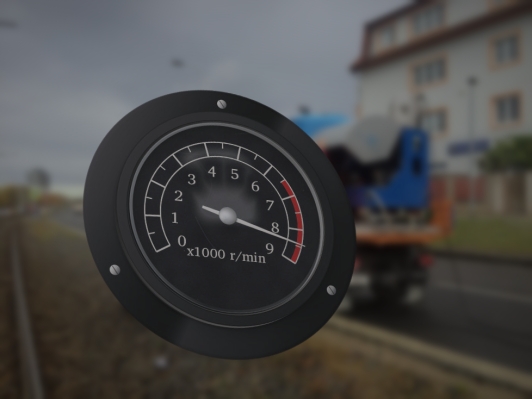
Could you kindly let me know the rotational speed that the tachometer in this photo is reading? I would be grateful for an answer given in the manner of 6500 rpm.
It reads 8500 rpm
